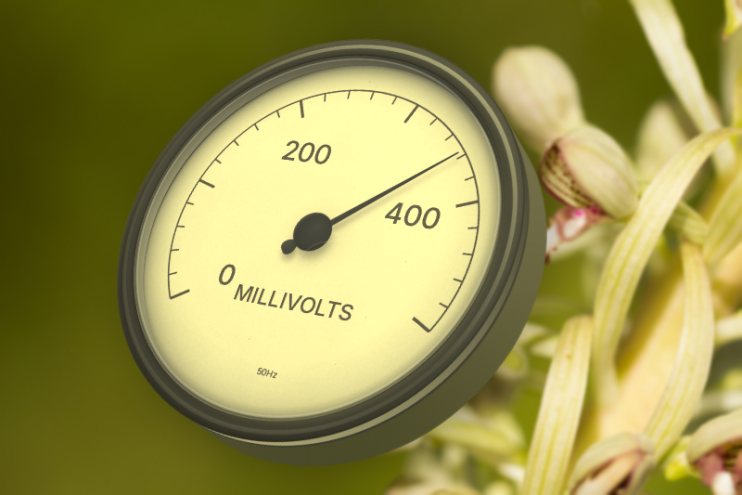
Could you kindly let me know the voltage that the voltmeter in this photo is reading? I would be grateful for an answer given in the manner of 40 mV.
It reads 360 mV
